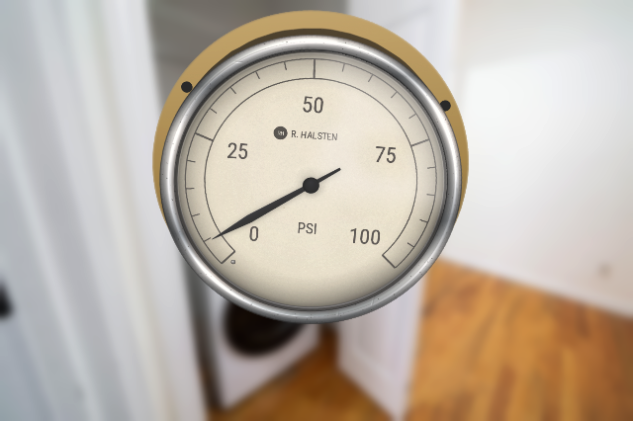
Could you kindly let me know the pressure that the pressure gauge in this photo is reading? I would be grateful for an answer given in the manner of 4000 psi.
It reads 5 psi
